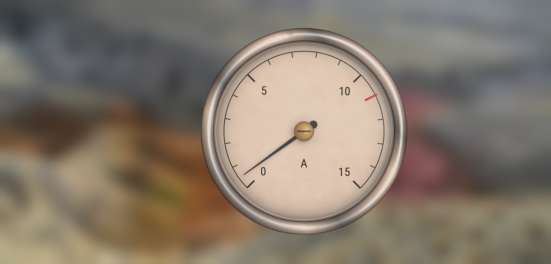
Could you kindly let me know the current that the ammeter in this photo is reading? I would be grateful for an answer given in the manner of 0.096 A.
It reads 0.5 A
